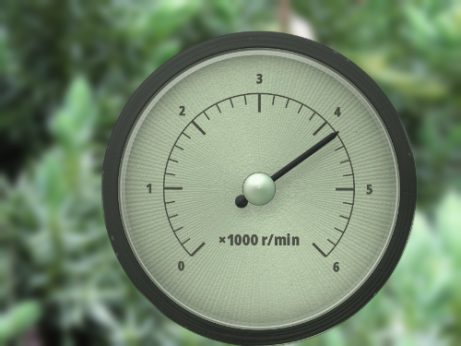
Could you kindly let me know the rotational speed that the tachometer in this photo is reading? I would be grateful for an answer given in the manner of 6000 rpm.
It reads 4200 rpm
